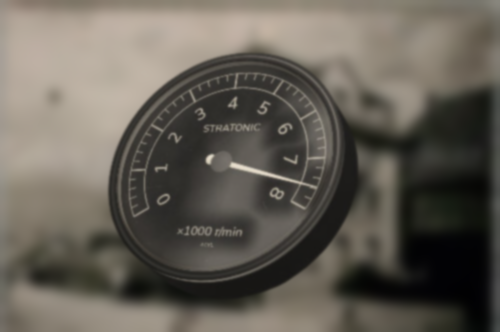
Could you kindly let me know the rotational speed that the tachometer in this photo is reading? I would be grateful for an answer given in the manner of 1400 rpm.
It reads 7600 rpm
